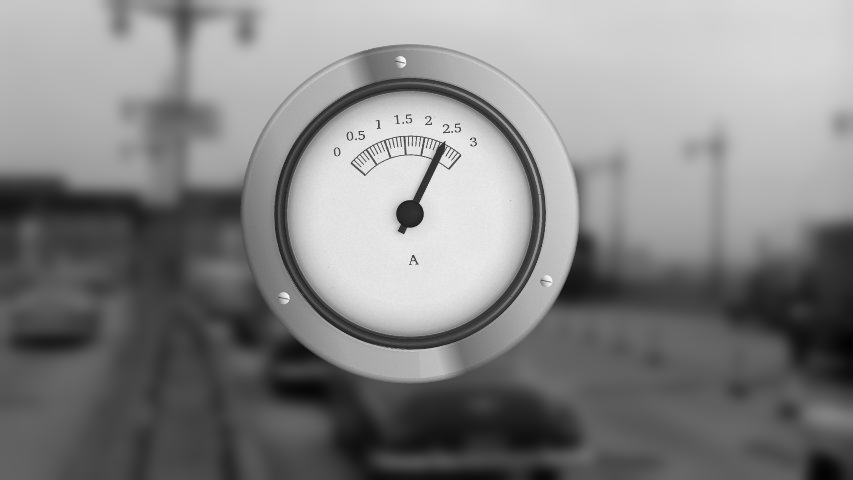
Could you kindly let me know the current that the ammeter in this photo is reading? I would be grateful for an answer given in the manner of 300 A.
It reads 2.5 A
